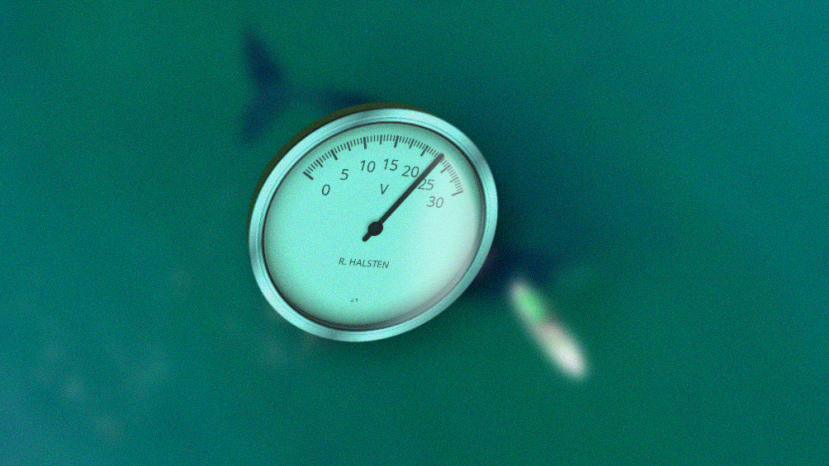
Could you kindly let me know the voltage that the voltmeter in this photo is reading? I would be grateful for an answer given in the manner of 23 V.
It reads 22.5 V
